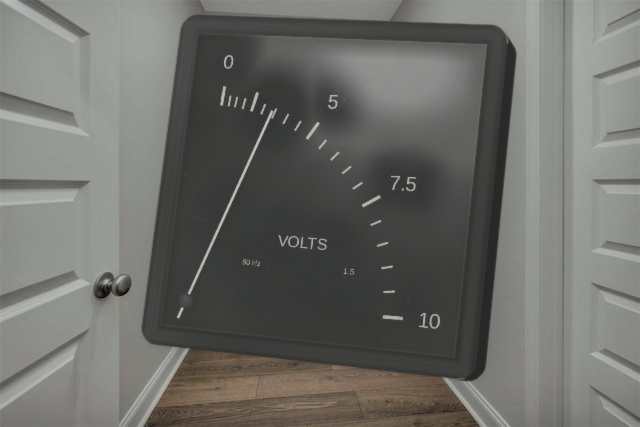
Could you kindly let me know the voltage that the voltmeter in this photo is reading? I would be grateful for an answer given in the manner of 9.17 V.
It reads 3.5 V
